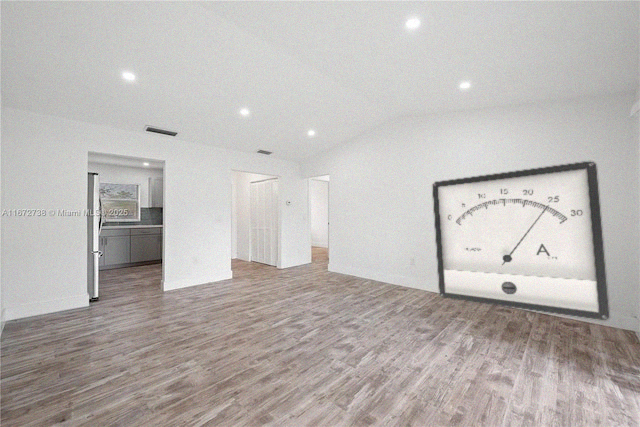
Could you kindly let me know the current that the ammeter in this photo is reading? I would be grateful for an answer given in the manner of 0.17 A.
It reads 25 A
